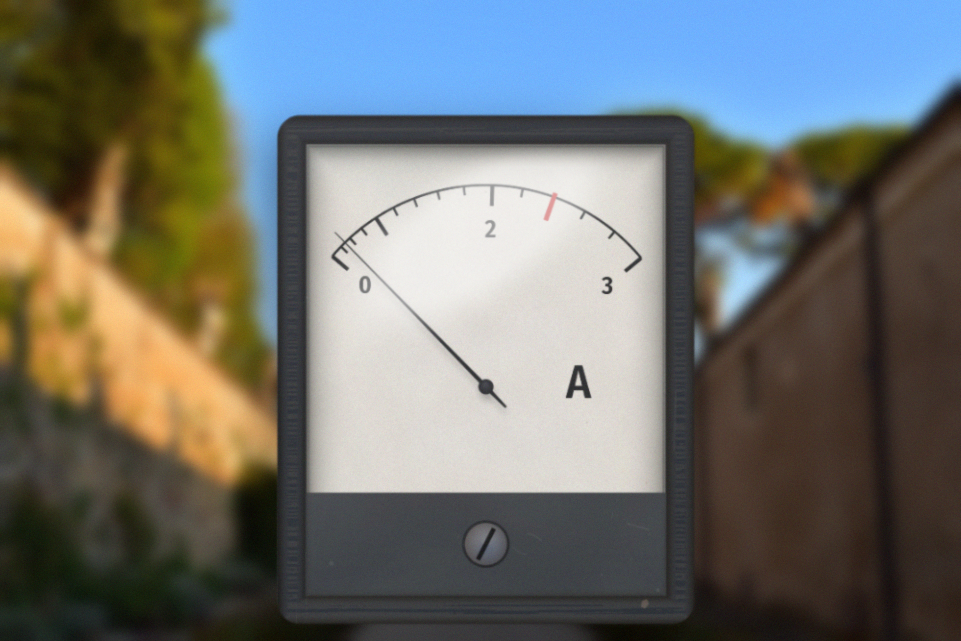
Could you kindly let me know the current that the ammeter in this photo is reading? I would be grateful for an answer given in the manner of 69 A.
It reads 0.5 A
